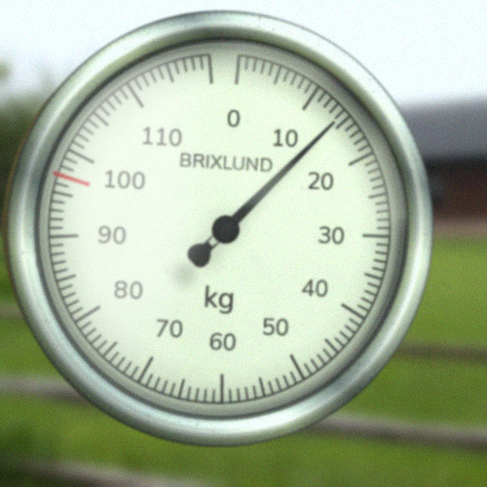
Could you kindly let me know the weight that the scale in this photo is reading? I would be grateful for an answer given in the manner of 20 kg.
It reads 14 kg
